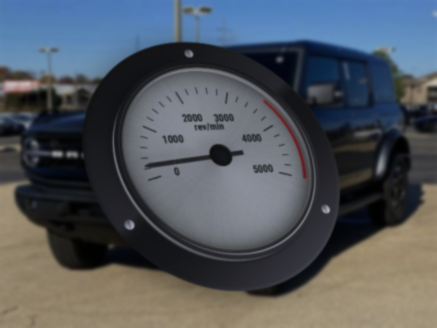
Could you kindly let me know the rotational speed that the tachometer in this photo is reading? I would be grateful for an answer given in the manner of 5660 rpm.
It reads 200 rpm
